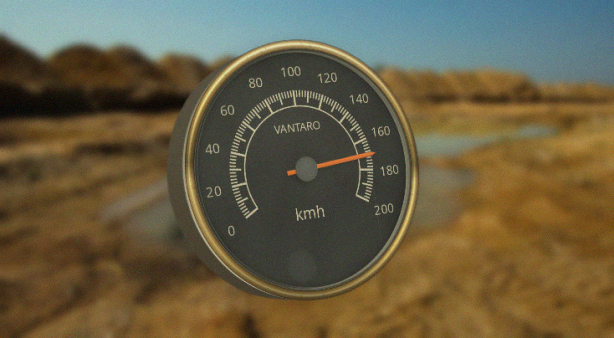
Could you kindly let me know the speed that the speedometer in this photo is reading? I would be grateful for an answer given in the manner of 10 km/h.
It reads 170 km/h
